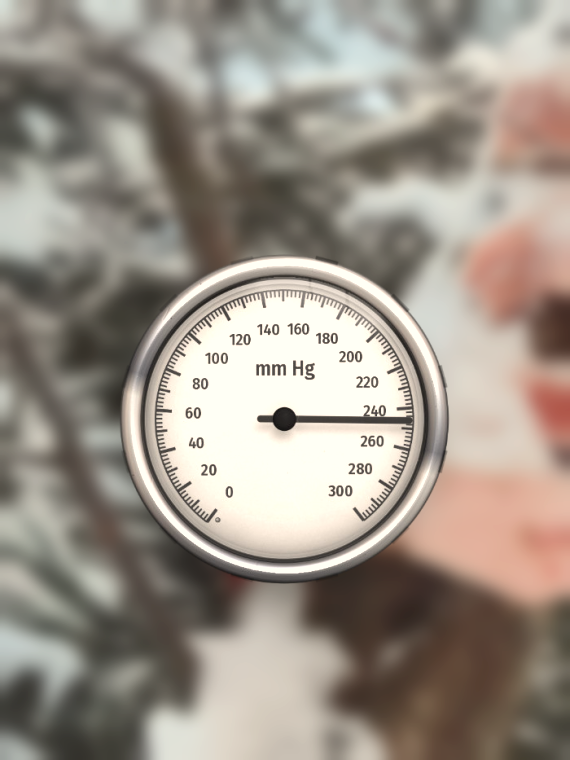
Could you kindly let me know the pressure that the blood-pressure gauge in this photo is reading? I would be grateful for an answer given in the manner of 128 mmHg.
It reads 246 mmHg
